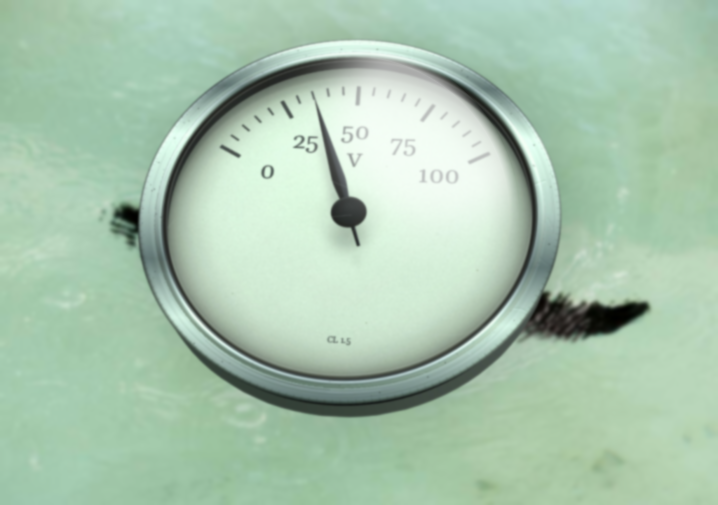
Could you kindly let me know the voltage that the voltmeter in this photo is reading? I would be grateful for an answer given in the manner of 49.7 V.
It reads 35 V
